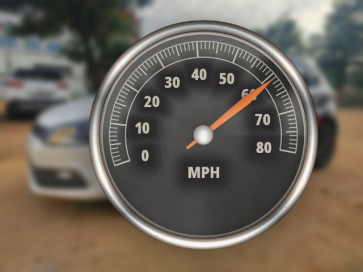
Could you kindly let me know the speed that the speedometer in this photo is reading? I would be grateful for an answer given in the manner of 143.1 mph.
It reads 61 mph
